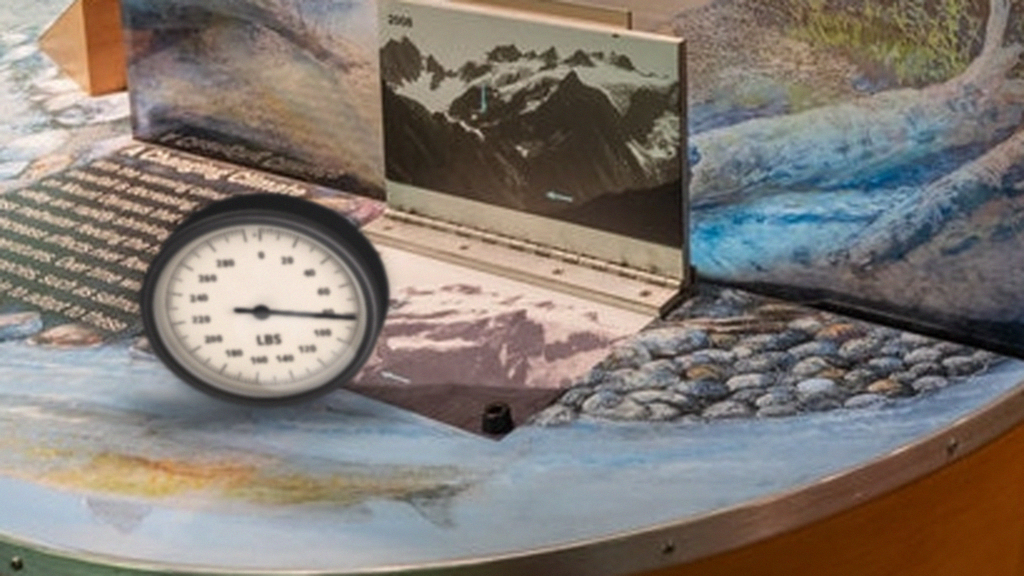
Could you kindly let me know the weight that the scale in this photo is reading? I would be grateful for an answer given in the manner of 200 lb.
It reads 80 lb
